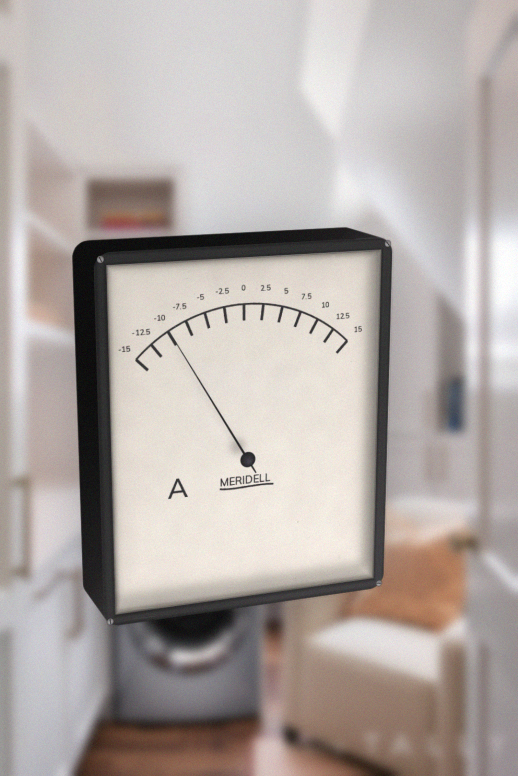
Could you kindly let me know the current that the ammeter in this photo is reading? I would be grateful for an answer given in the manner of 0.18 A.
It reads -10 A
